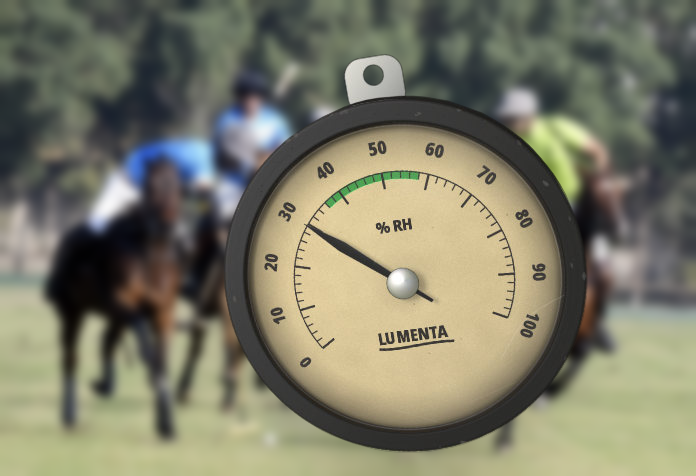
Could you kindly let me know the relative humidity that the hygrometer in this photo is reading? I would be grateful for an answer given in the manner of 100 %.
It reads 30 %
